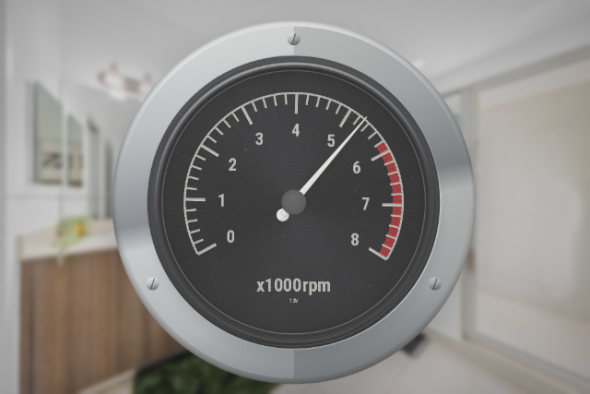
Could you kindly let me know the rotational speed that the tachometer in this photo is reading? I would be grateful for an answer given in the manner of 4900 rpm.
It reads 5300 rpm
